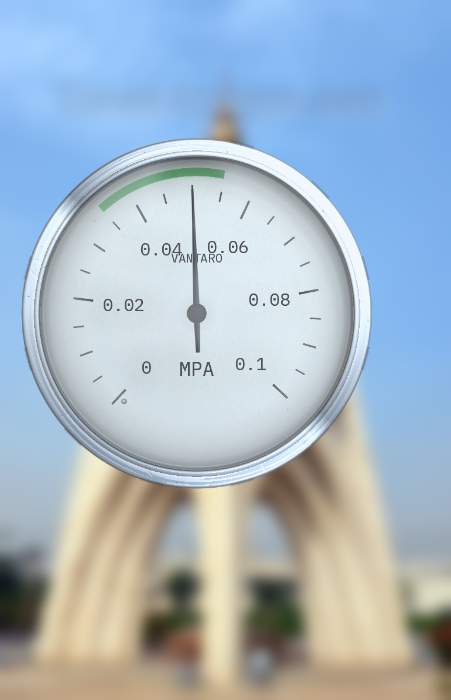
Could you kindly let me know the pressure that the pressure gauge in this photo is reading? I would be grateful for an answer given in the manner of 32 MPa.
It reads 0.05 MPa
